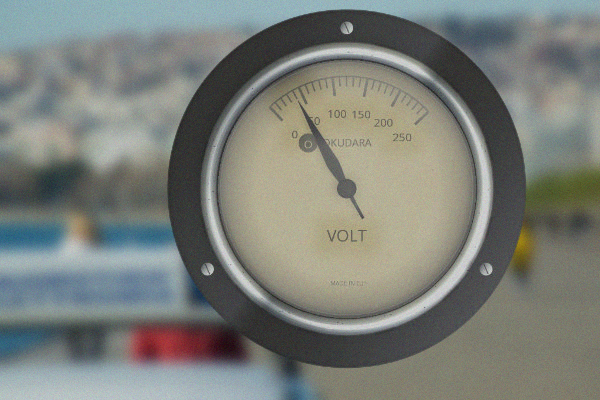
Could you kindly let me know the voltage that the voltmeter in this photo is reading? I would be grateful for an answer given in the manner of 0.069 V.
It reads 40 V
